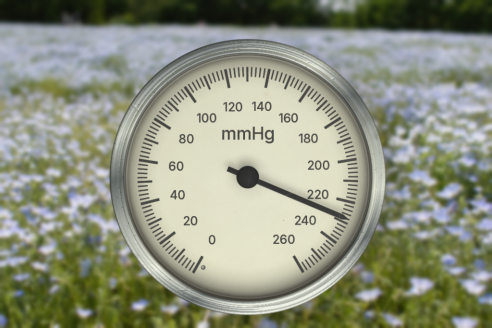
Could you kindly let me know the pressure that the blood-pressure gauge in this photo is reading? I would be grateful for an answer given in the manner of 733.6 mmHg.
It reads 228 mmHg
